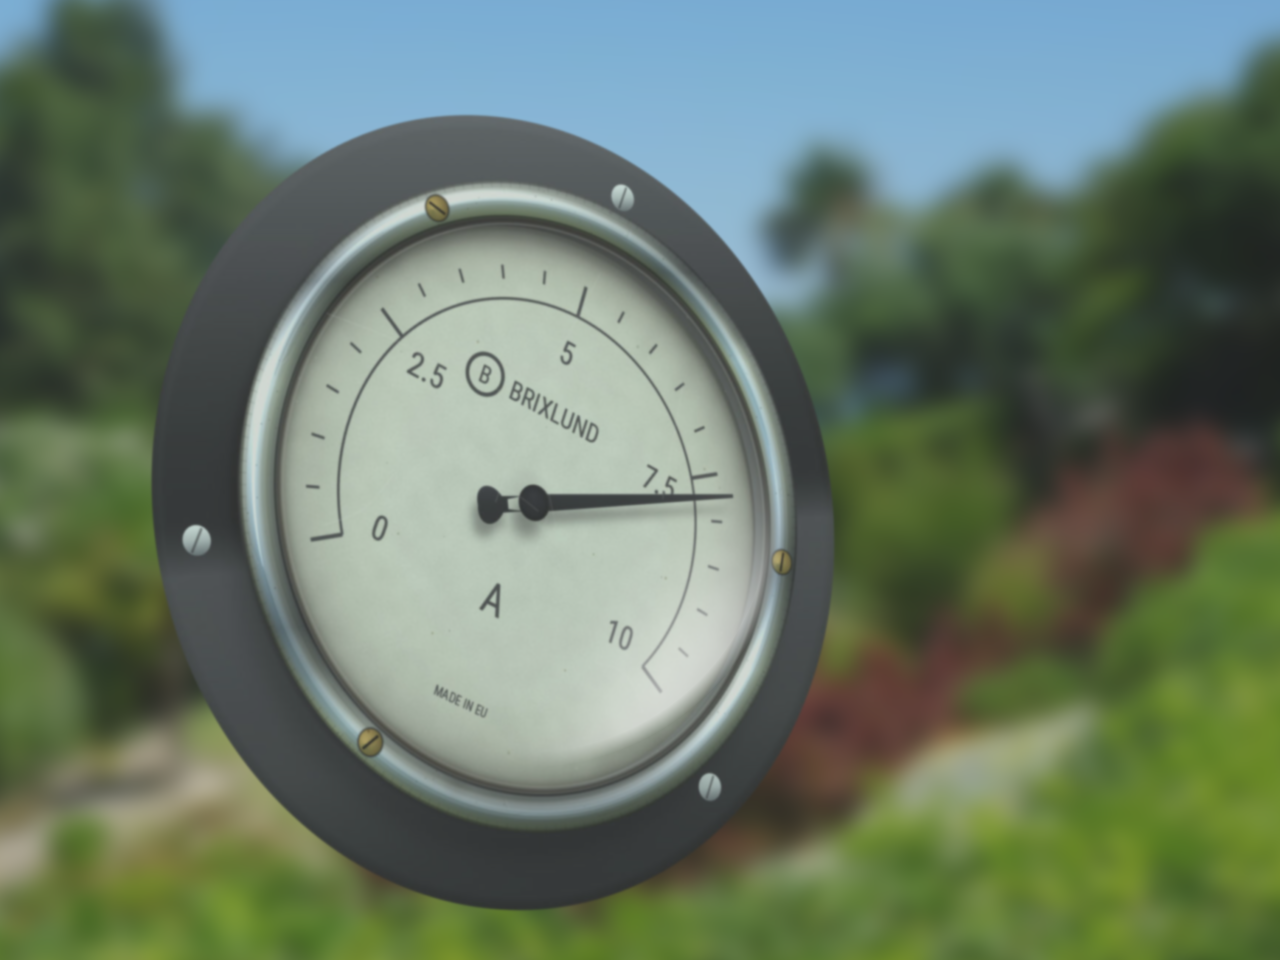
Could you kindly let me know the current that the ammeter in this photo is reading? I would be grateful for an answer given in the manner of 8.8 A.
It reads 7.75 A
